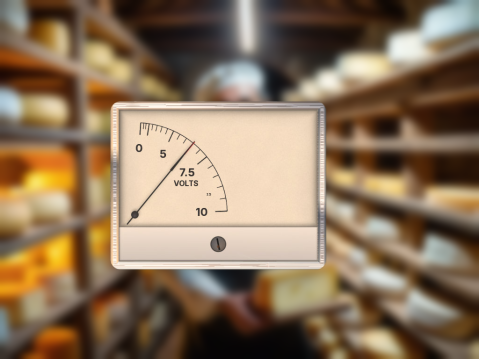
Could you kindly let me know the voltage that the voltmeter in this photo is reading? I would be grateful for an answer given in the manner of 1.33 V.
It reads 6.5 V
